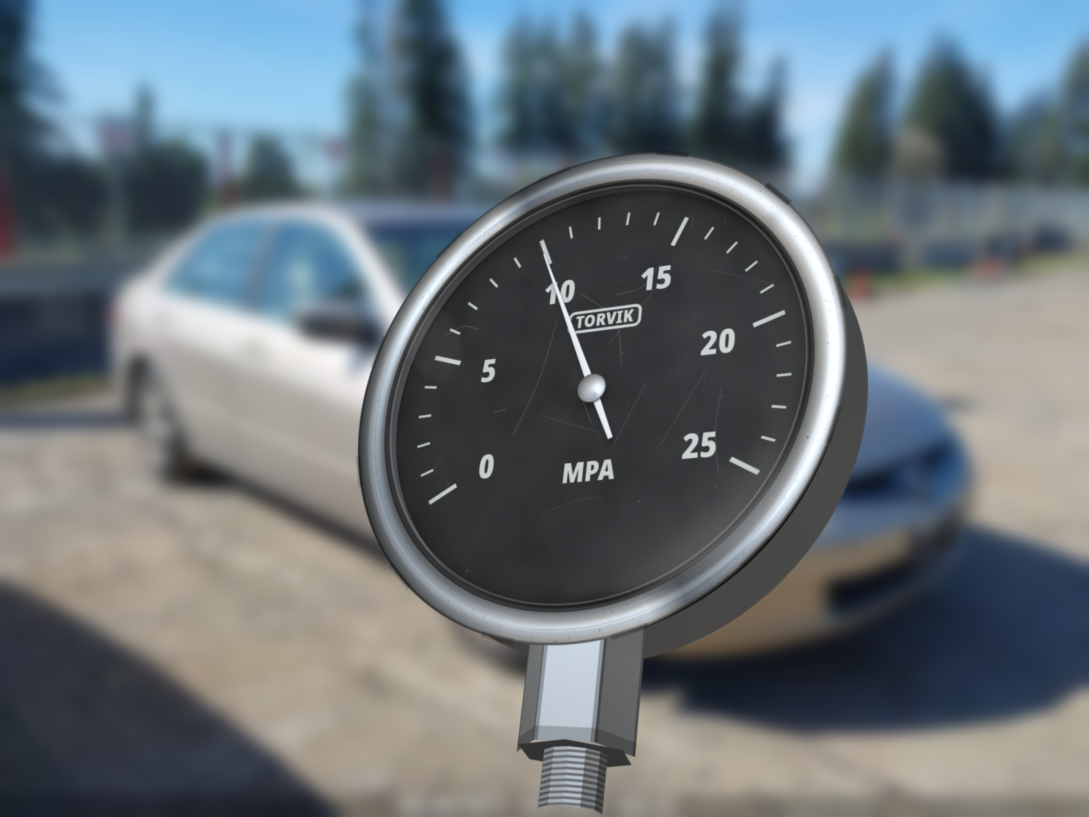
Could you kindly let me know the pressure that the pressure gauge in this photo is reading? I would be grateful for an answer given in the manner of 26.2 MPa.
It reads 10 MPa
